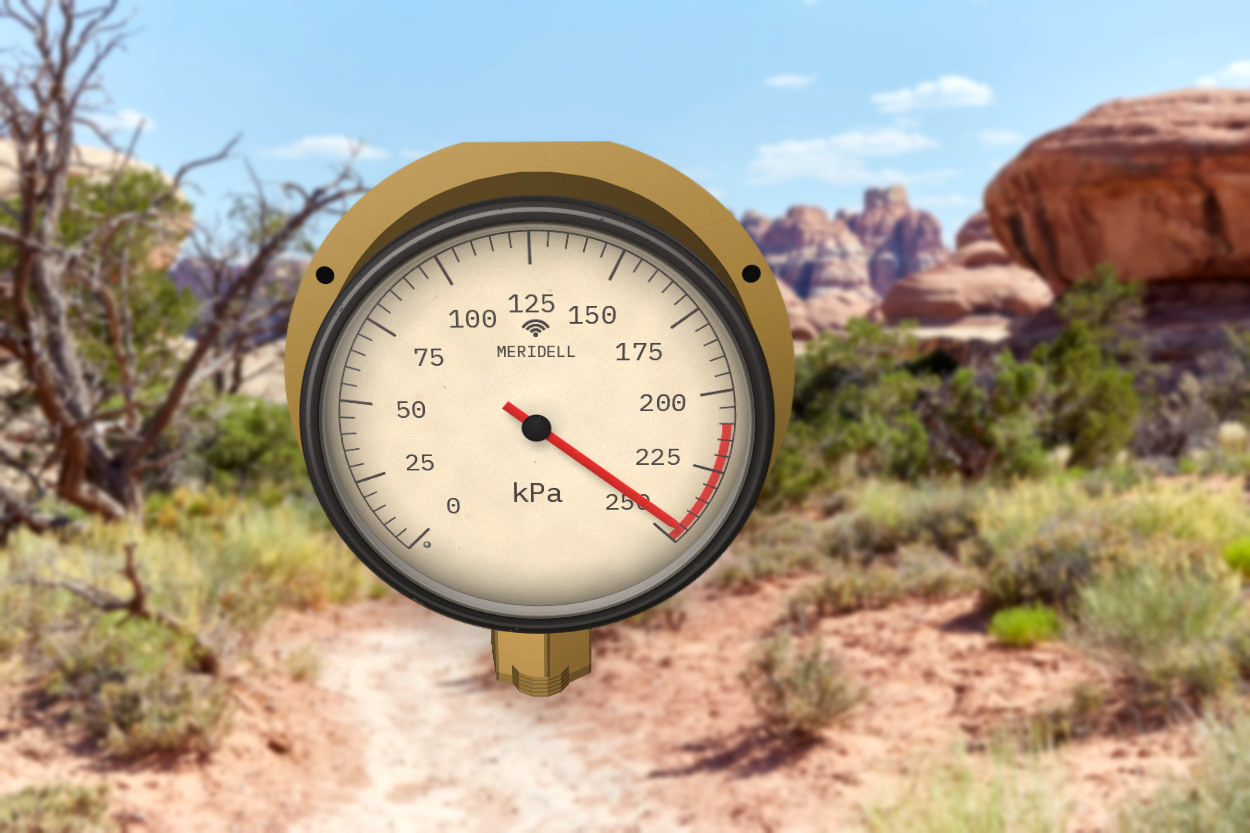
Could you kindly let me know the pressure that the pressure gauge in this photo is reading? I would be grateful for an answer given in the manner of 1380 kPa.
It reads 245 kPa
